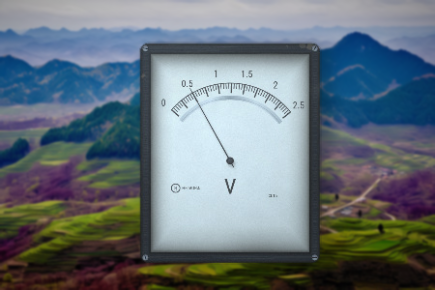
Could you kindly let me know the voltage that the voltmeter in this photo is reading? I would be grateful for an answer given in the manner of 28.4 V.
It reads 0.5 V
